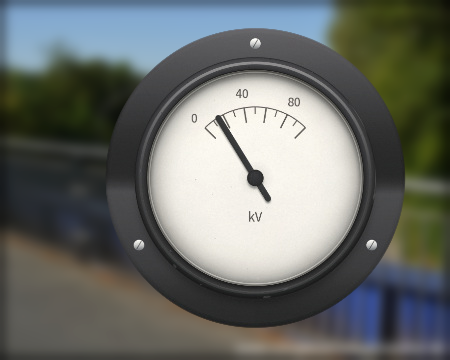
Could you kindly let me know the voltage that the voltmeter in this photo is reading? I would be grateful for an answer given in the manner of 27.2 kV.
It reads 15 kV
